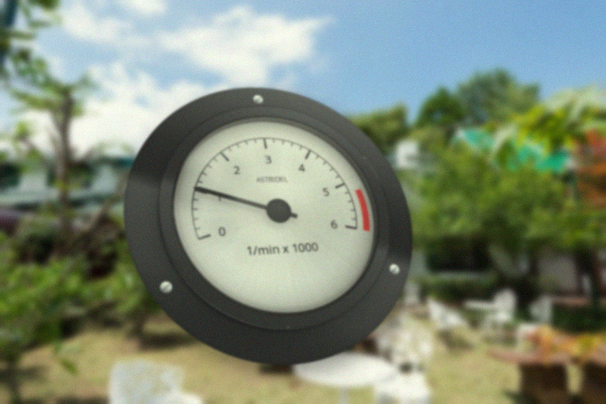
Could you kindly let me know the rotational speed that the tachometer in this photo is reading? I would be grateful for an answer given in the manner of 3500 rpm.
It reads 1000 rpm
